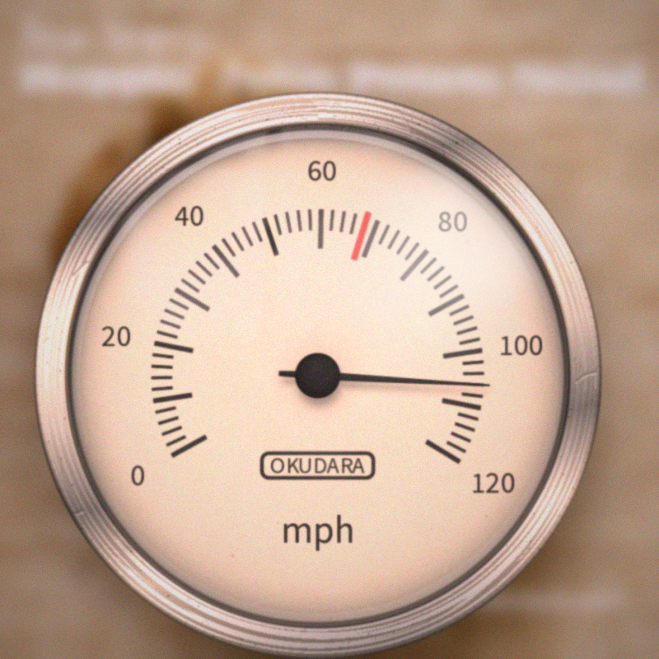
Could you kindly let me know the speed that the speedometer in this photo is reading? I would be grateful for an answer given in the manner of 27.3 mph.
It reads 106 mph
